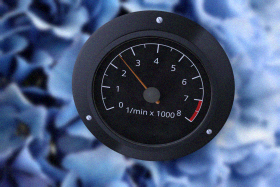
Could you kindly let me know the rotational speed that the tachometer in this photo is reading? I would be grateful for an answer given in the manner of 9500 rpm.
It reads 2500 rpm
